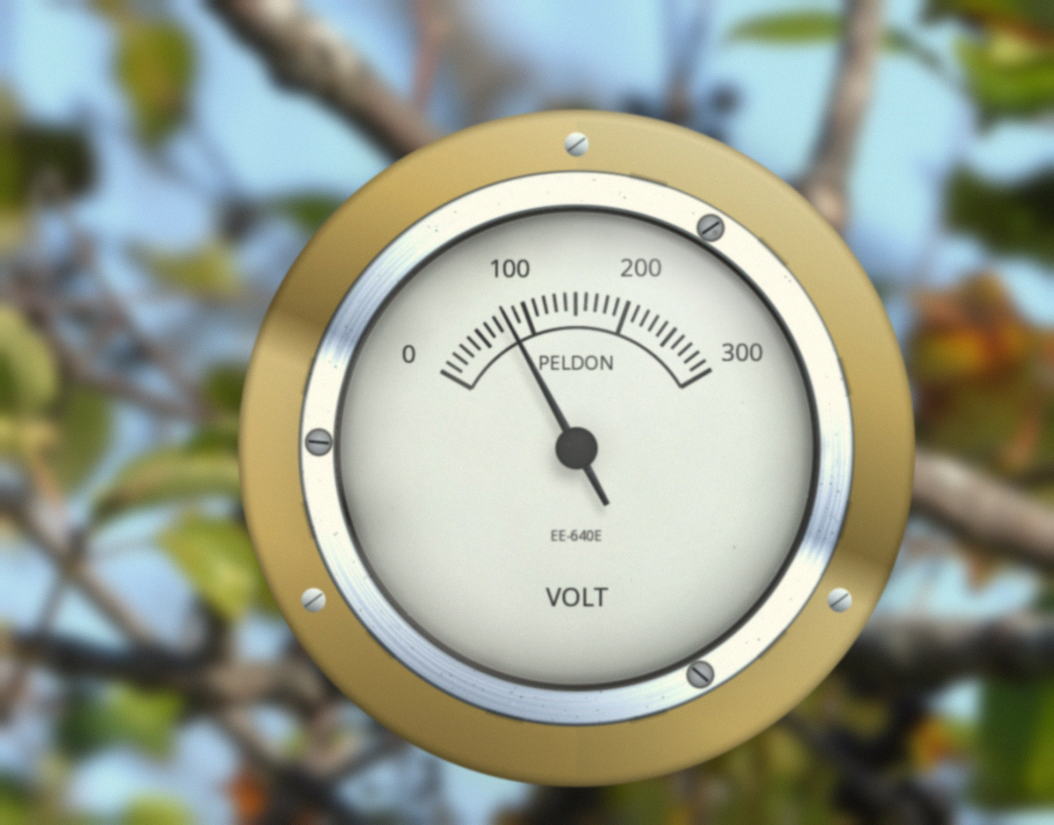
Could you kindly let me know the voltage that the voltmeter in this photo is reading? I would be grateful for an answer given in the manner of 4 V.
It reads 80 V
